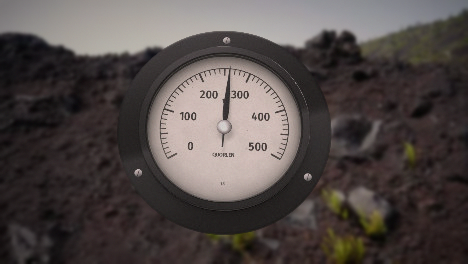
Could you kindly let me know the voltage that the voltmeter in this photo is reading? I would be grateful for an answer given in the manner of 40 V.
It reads 260 V
